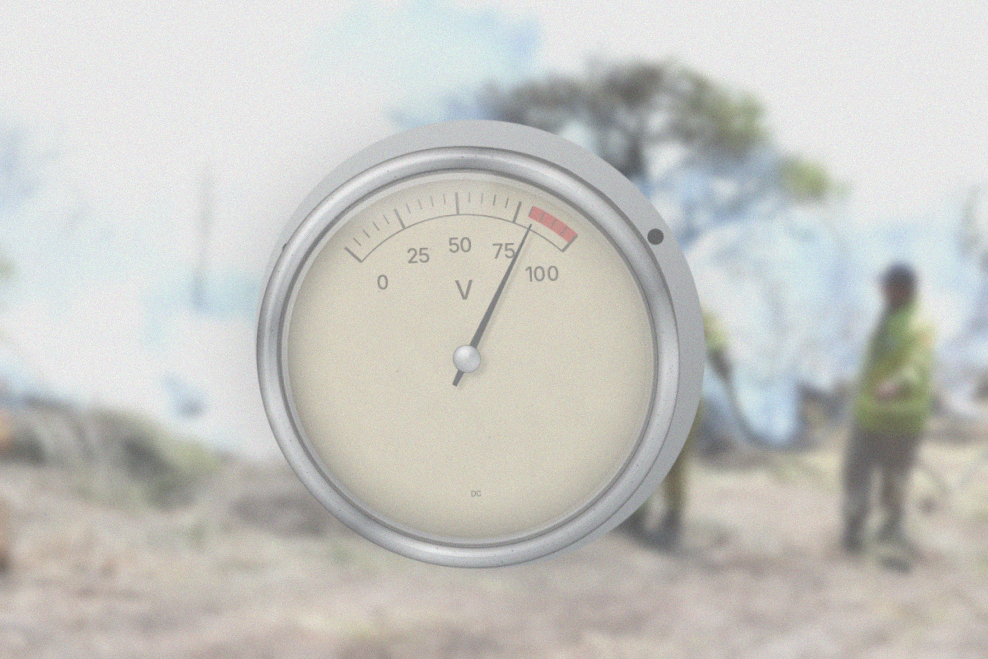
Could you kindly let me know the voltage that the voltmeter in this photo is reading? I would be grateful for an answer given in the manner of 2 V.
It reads 82.5 V
